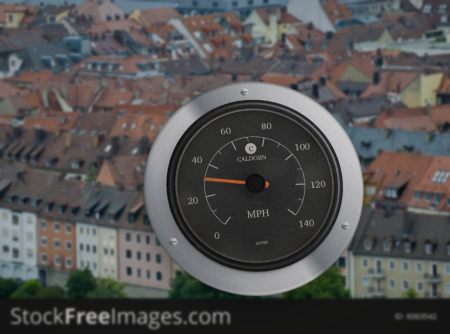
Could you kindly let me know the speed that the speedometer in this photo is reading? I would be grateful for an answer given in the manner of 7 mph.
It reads 30 mph
